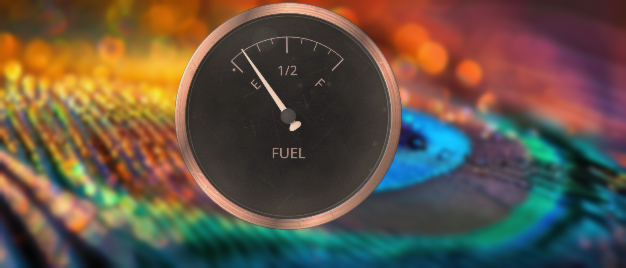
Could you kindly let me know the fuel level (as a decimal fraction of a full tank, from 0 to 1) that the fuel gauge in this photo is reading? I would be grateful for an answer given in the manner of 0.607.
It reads 0.125
